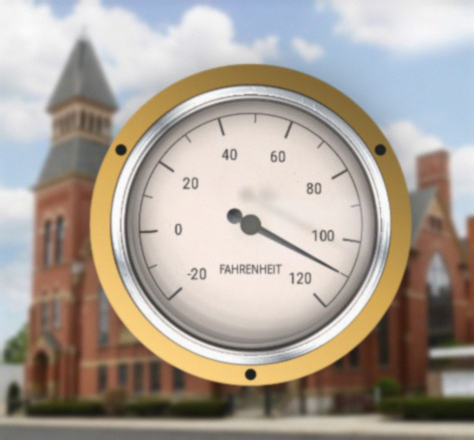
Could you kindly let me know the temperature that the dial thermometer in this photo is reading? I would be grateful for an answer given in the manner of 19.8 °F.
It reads 110 °F
